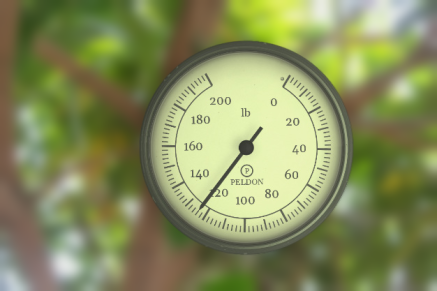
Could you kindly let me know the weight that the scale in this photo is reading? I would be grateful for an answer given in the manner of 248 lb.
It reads 124 lb
